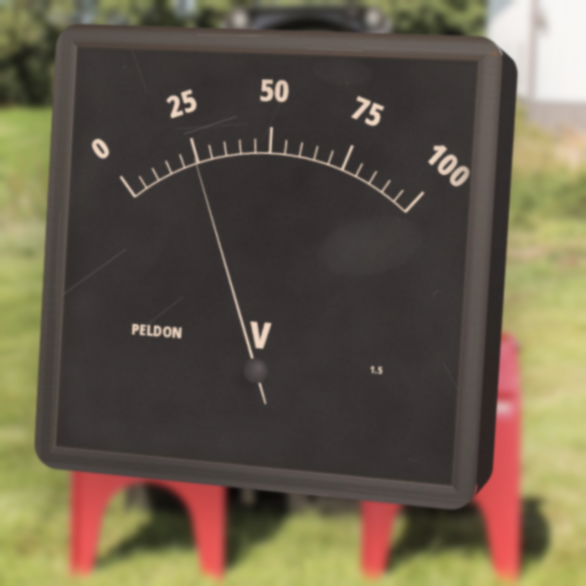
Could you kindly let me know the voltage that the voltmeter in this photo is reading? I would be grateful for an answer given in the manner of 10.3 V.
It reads 25 V
